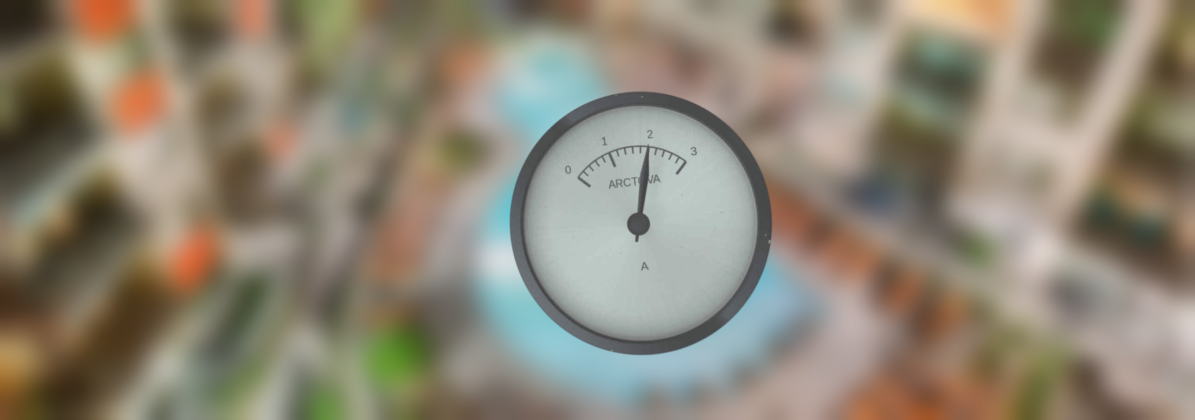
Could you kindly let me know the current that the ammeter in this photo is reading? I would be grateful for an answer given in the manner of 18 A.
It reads 2 A
